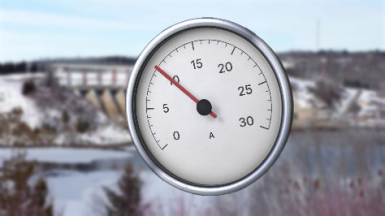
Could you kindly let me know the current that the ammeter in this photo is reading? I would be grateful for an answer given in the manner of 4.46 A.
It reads 10 A
